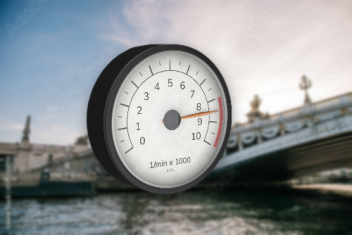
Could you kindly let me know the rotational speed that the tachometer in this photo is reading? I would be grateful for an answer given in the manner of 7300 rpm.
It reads 8500 rpm
